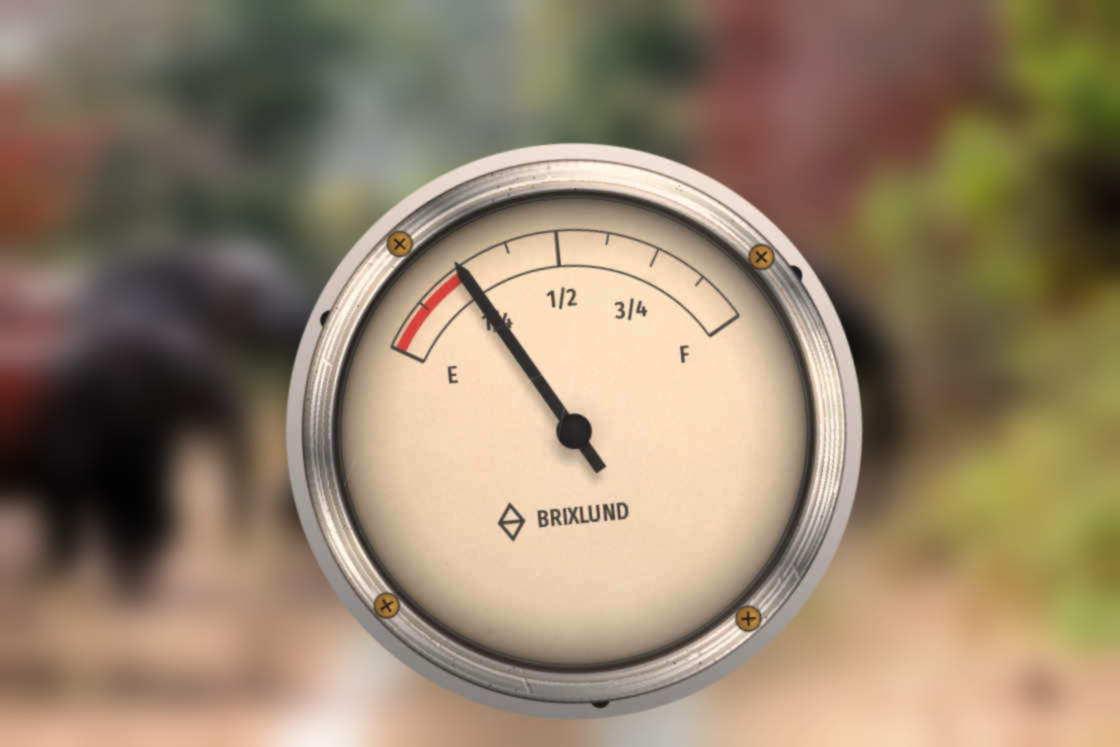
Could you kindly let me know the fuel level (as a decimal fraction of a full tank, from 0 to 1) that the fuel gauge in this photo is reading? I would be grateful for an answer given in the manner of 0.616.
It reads 0.25
